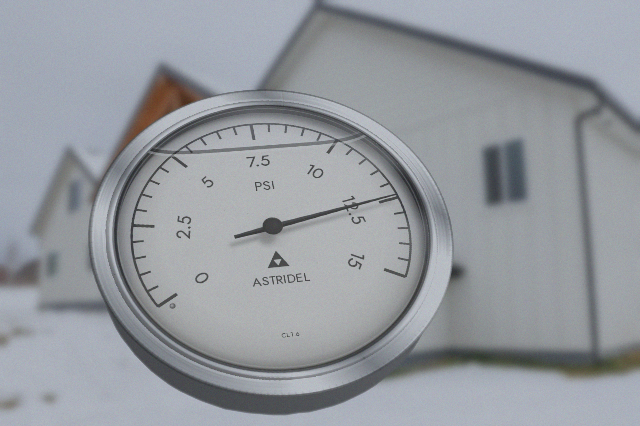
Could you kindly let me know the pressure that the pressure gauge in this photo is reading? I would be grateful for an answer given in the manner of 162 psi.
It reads 12.5 psi
